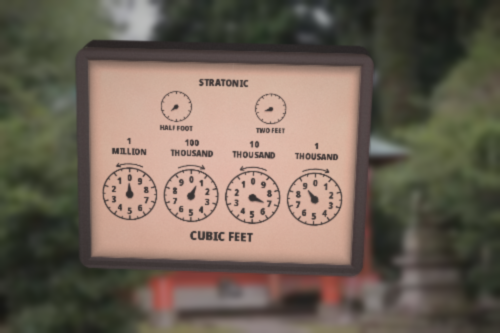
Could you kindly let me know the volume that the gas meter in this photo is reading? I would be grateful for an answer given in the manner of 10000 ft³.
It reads 6900 ft³
